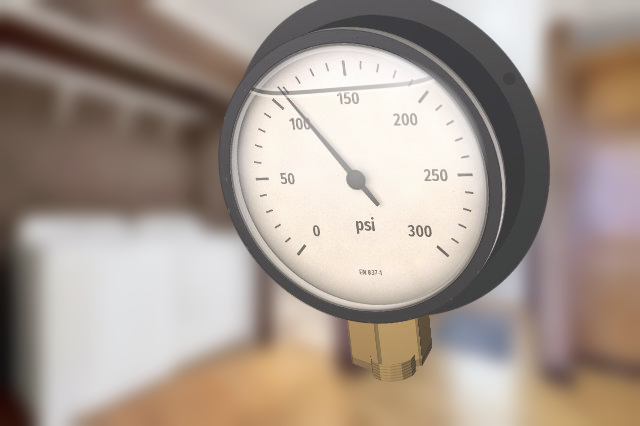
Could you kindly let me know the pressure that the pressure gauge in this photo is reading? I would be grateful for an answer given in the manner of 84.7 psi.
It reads 110 psi
